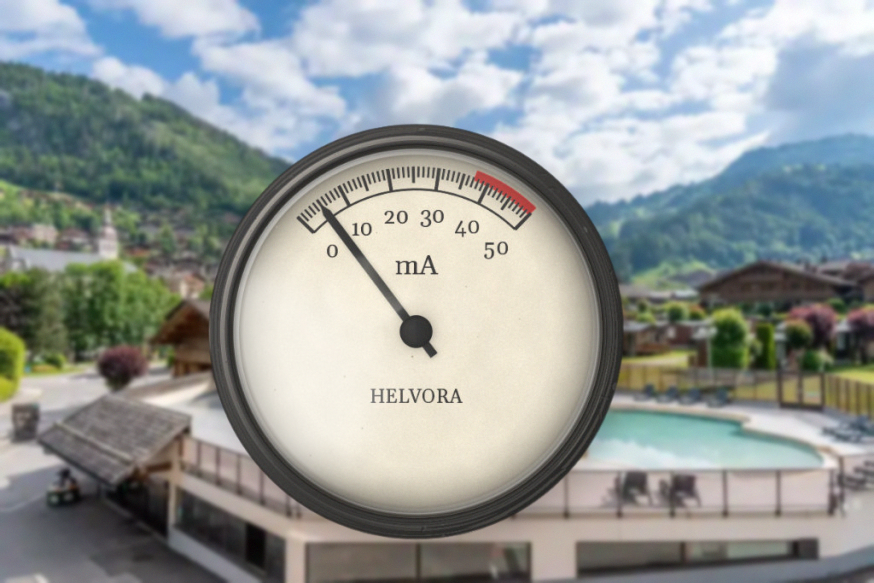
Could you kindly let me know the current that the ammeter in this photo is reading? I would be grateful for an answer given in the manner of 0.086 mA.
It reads 5 mA
